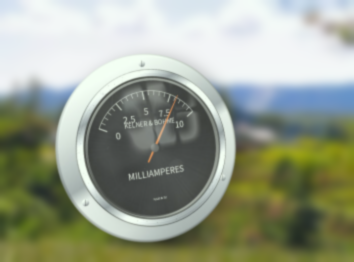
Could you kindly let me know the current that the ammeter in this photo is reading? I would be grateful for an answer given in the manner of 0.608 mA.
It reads 8 mA
